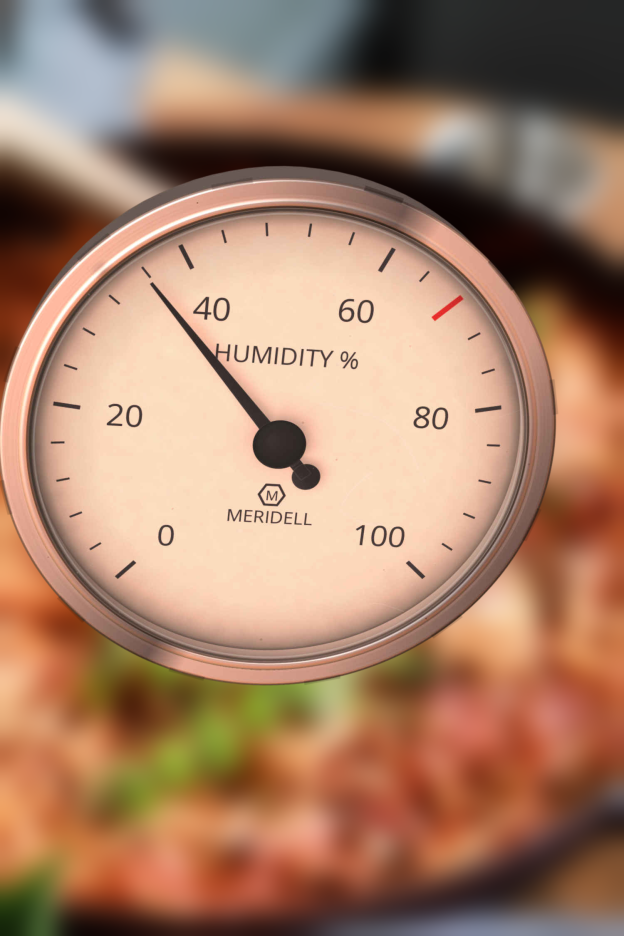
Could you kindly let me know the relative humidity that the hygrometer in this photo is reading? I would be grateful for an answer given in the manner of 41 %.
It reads 36 %
